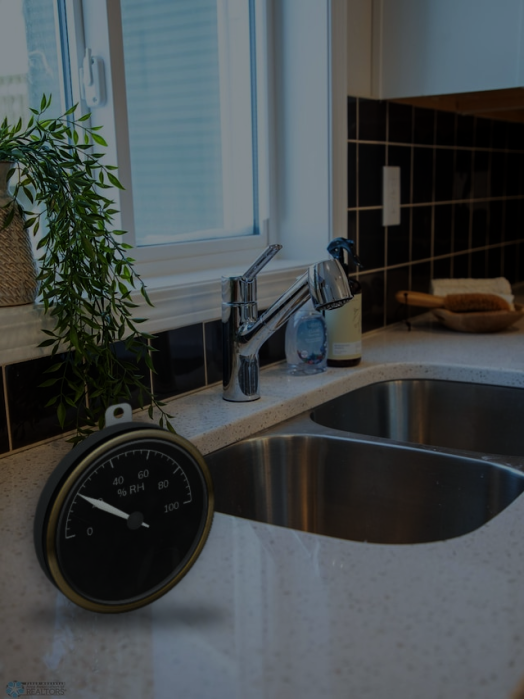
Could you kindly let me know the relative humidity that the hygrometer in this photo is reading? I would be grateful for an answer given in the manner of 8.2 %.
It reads 20 %
